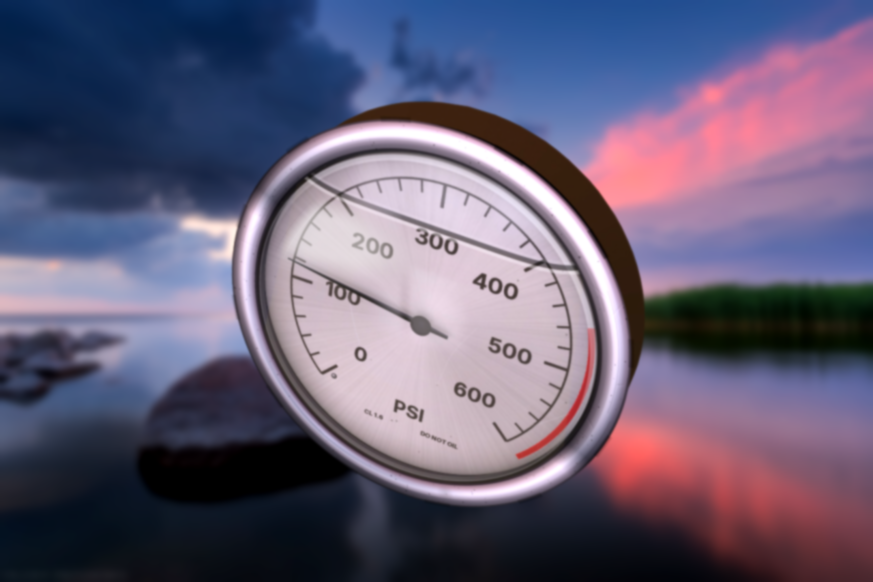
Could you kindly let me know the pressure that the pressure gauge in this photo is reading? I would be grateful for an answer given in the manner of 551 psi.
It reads 120 psi
